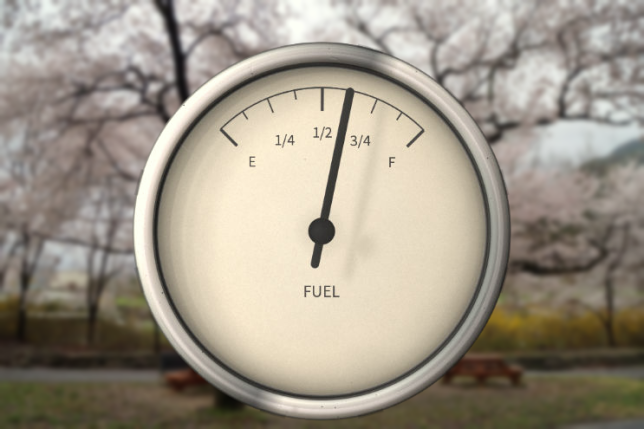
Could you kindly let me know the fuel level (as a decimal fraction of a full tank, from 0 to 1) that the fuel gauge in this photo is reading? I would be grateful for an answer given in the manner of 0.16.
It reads 0.625
